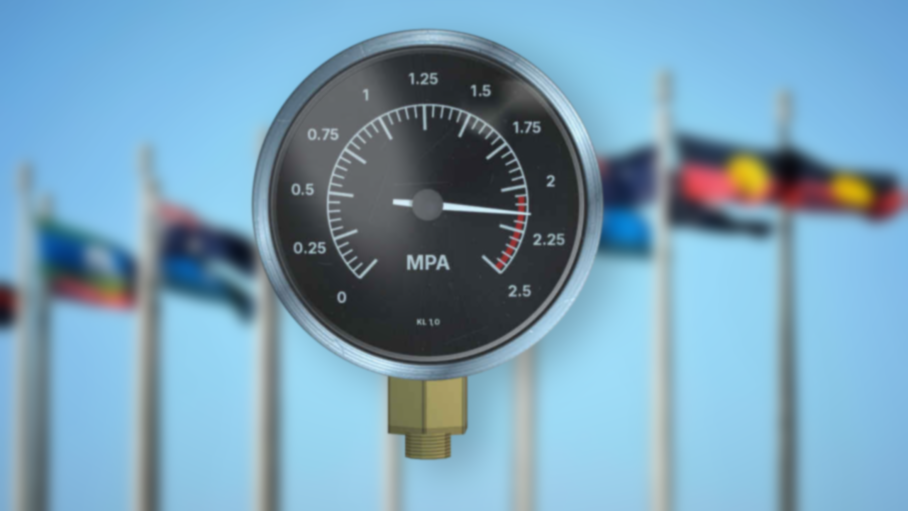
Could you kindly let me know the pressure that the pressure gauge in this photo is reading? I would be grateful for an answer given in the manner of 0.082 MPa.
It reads 2.15 MPa
